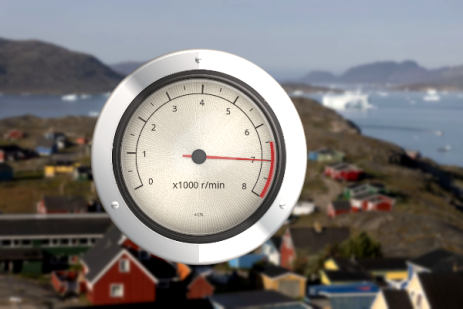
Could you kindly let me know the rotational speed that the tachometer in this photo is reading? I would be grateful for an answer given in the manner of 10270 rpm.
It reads 7000 rpm
